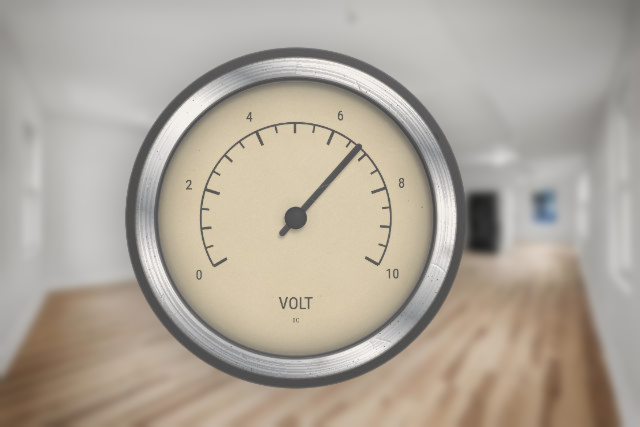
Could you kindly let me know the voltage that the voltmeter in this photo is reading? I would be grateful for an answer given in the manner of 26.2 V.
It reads 6.75 V
